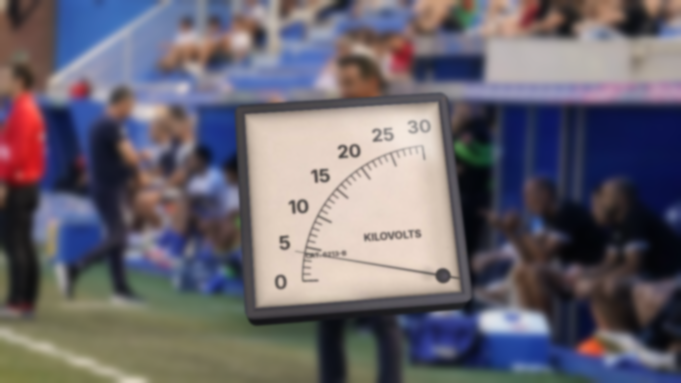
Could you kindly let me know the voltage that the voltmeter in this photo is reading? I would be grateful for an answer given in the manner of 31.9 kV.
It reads 4 kV
